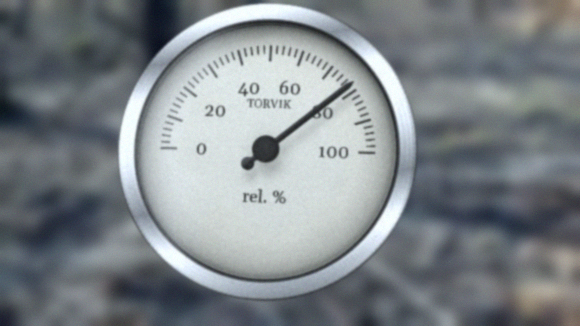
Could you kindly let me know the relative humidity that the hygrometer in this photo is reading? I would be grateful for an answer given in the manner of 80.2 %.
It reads 78 %
